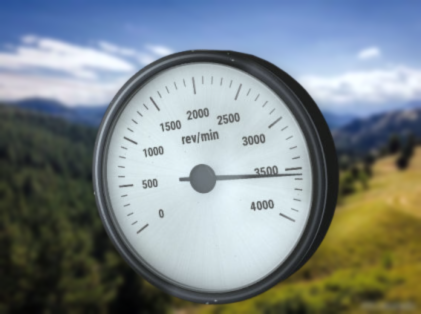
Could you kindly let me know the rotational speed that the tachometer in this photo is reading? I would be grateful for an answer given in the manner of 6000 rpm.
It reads 3550 rpm
